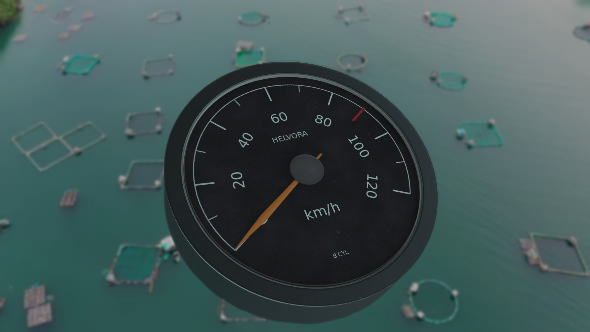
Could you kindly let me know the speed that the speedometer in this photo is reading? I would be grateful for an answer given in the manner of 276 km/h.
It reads 0 km/h
